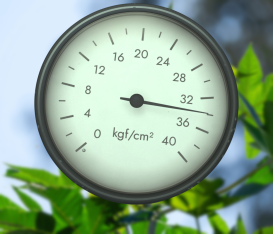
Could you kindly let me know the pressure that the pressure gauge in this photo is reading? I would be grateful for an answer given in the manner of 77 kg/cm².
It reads 34 kg/cm²
